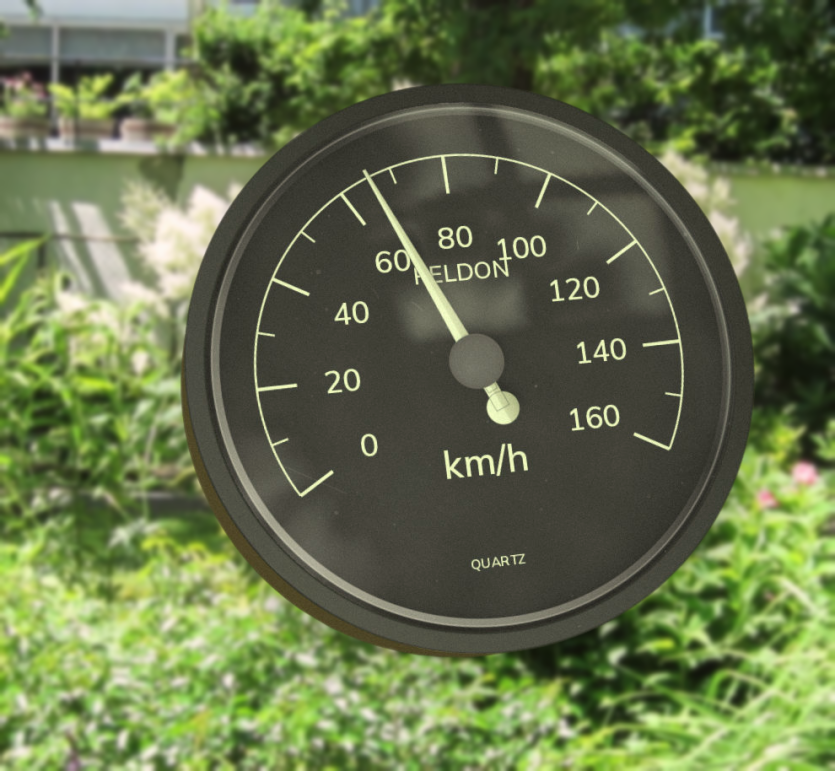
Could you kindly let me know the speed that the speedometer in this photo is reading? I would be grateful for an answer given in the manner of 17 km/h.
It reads 65 km/h
